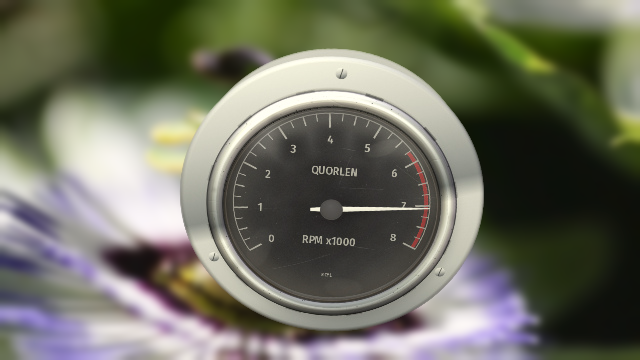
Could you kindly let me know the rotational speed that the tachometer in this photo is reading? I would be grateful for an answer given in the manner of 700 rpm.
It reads 7000 rpm
